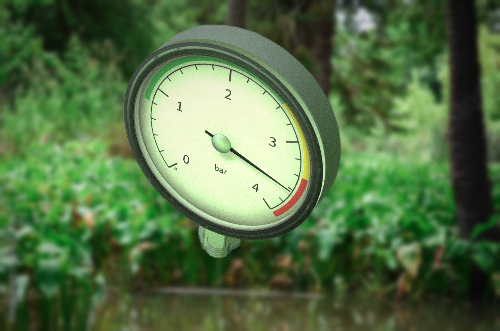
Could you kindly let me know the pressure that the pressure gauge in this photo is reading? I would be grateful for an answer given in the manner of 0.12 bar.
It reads 3.6 bar
